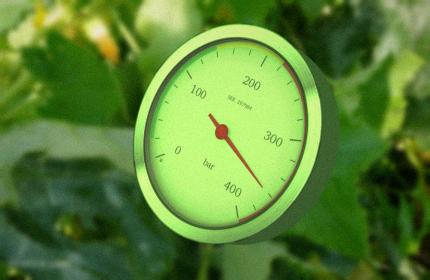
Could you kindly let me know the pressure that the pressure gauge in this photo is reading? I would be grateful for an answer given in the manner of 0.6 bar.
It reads 360 bar
